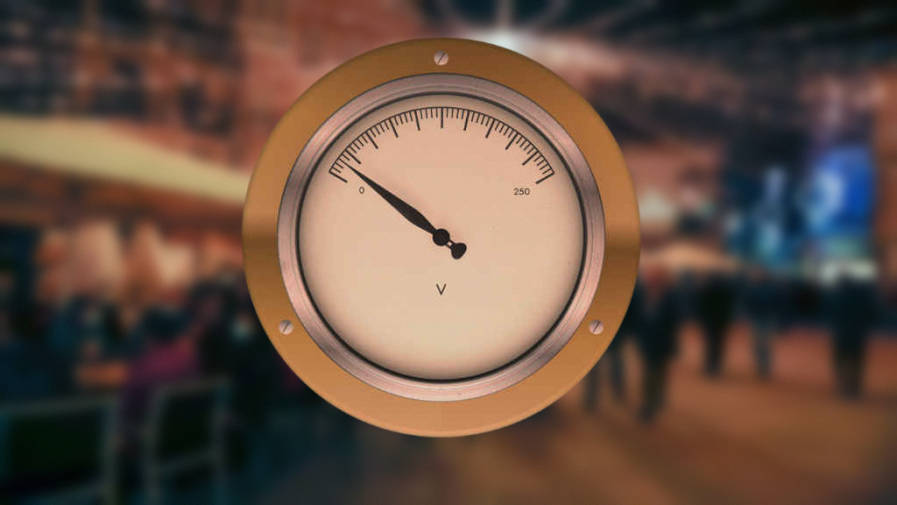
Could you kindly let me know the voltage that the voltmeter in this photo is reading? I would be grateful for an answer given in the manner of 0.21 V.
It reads 15 V
